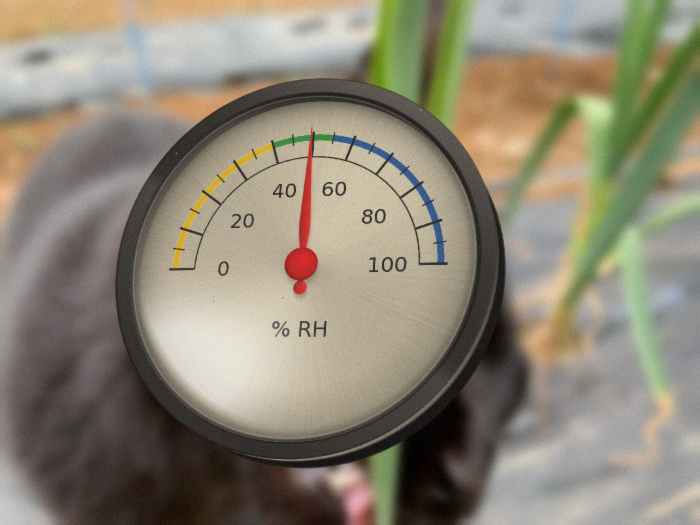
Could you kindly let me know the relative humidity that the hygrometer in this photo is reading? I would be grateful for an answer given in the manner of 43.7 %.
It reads 50 %
